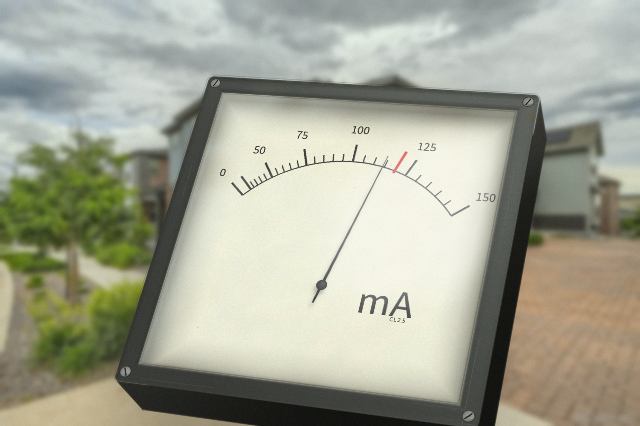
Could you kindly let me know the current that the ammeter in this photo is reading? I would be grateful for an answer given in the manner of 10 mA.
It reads 115 mA
